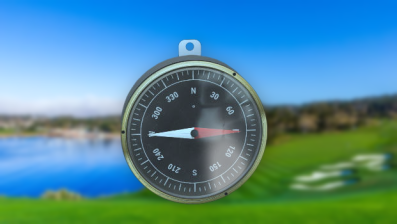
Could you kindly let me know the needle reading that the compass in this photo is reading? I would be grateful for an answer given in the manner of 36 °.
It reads 90 °
